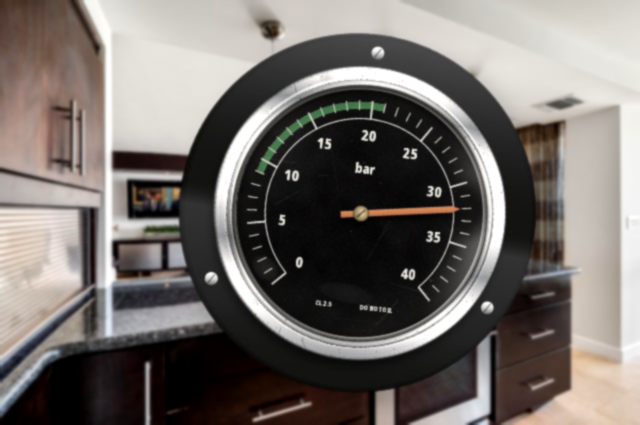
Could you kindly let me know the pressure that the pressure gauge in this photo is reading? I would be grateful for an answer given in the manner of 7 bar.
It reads 32 bar
